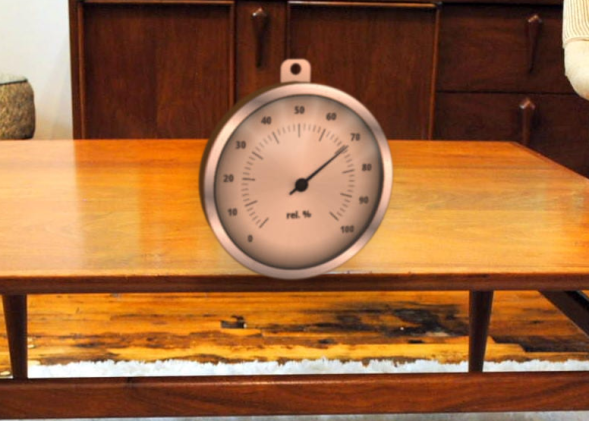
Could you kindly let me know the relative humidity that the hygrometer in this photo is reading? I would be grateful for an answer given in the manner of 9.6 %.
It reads 70 %
